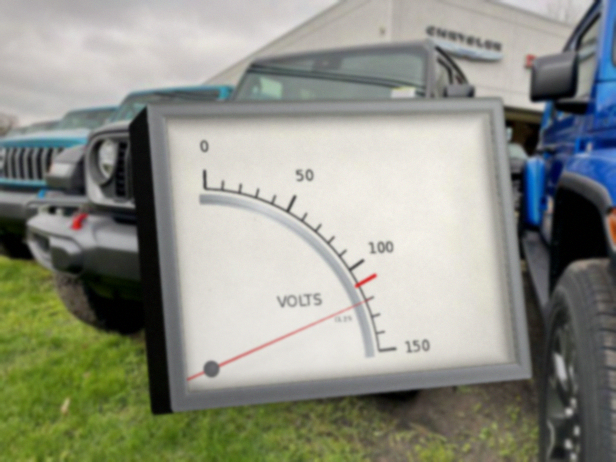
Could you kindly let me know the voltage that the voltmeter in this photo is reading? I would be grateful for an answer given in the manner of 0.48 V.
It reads 120 V
